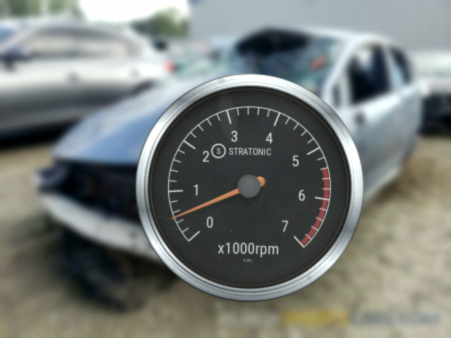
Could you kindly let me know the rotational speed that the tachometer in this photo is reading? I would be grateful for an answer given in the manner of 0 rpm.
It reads 500 rpm
